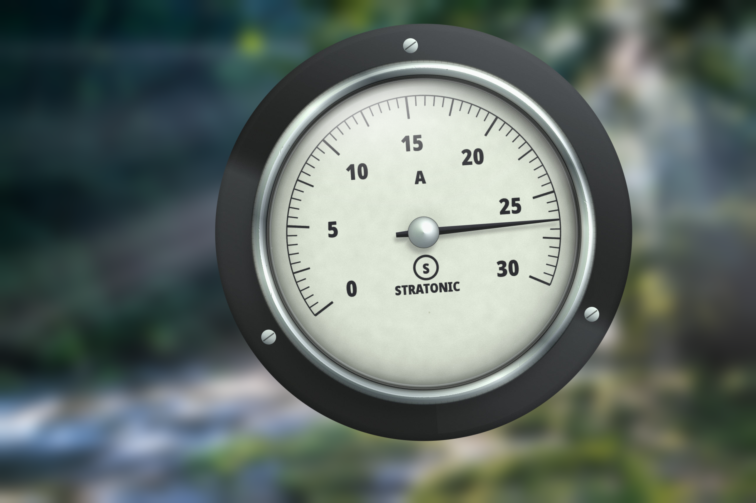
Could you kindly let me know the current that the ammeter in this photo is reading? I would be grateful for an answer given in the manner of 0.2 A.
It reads 26.5 A
